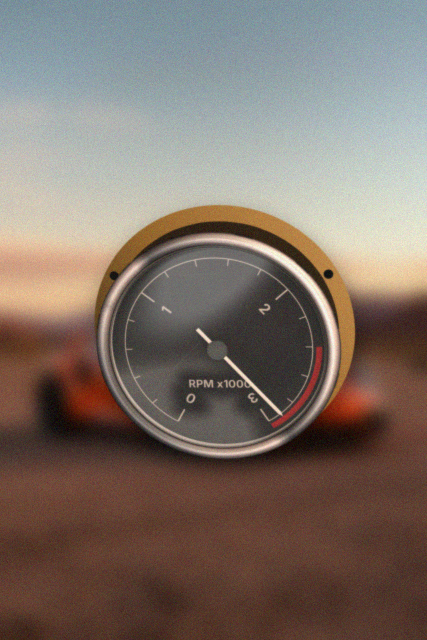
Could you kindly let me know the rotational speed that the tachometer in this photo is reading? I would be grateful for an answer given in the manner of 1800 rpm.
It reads 2900 rpm
